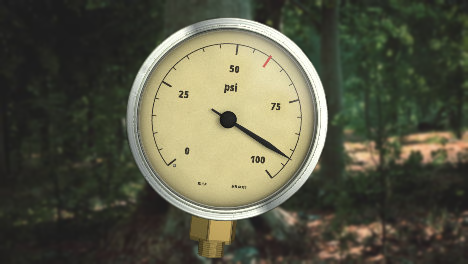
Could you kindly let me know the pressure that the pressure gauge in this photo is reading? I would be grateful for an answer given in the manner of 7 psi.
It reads 92.5 psi
